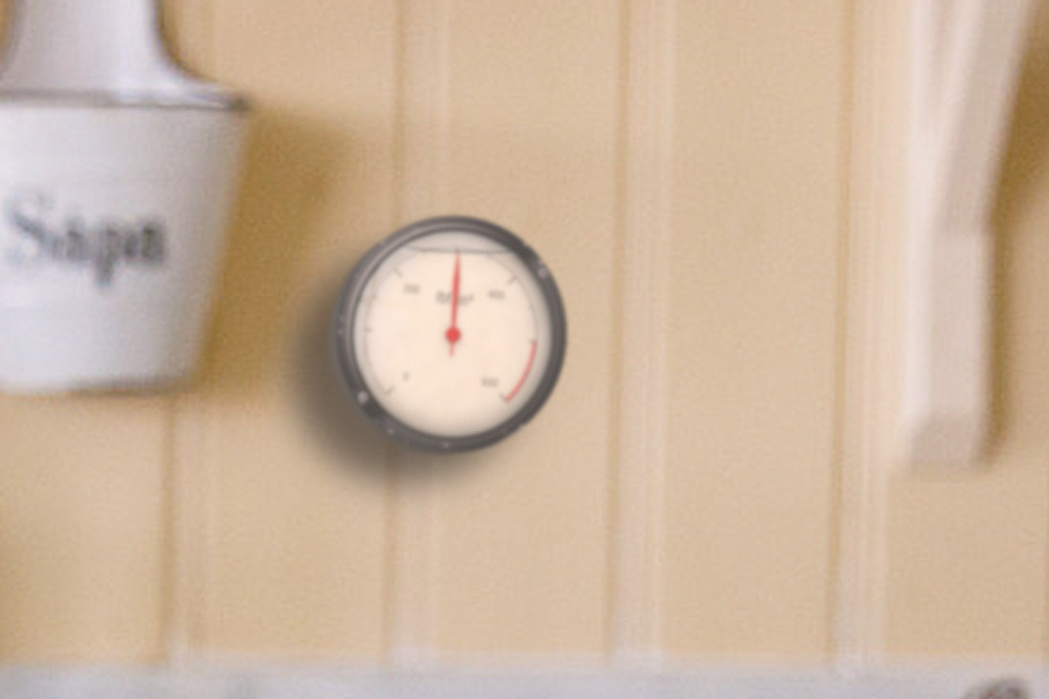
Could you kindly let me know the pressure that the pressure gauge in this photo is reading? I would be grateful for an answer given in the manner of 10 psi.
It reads 300 psi
